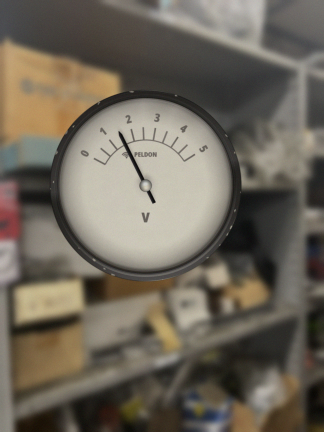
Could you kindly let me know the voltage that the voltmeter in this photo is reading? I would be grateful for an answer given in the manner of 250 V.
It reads 1.5 V
